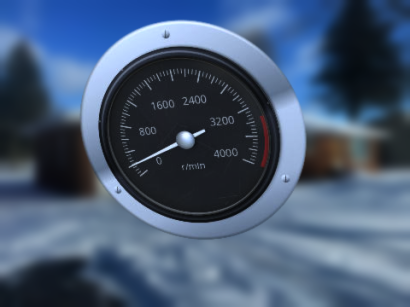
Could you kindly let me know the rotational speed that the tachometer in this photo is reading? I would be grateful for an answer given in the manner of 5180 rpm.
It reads 200 rpm
